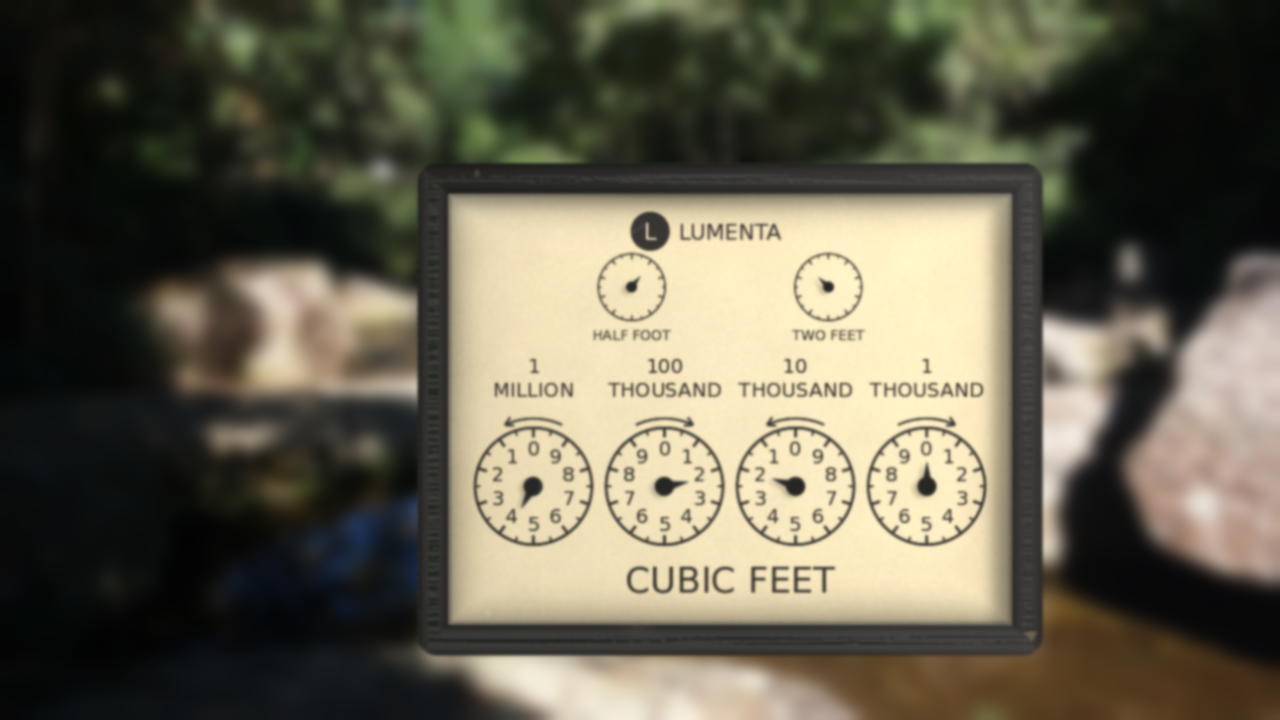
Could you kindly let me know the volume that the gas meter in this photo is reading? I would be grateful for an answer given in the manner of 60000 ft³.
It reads 422000 ft³
